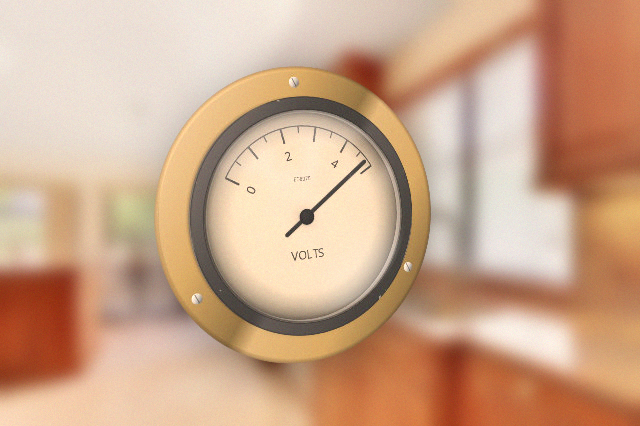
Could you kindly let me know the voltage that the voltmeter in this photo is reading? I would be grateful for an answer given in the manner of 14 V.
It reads 4.75 V
